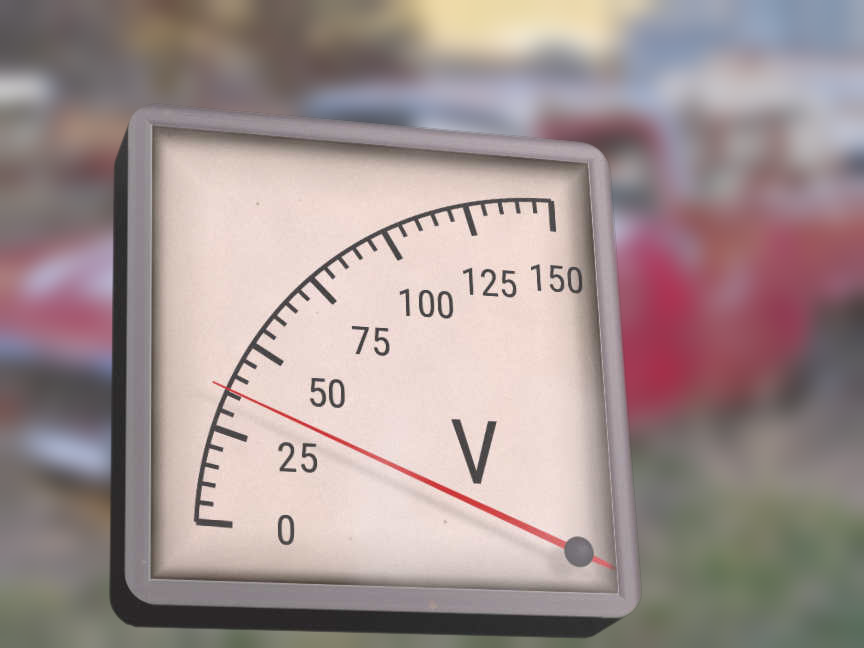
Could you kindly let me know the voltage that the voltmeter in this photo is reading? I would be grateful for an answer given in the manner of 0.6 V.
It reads 35 V
